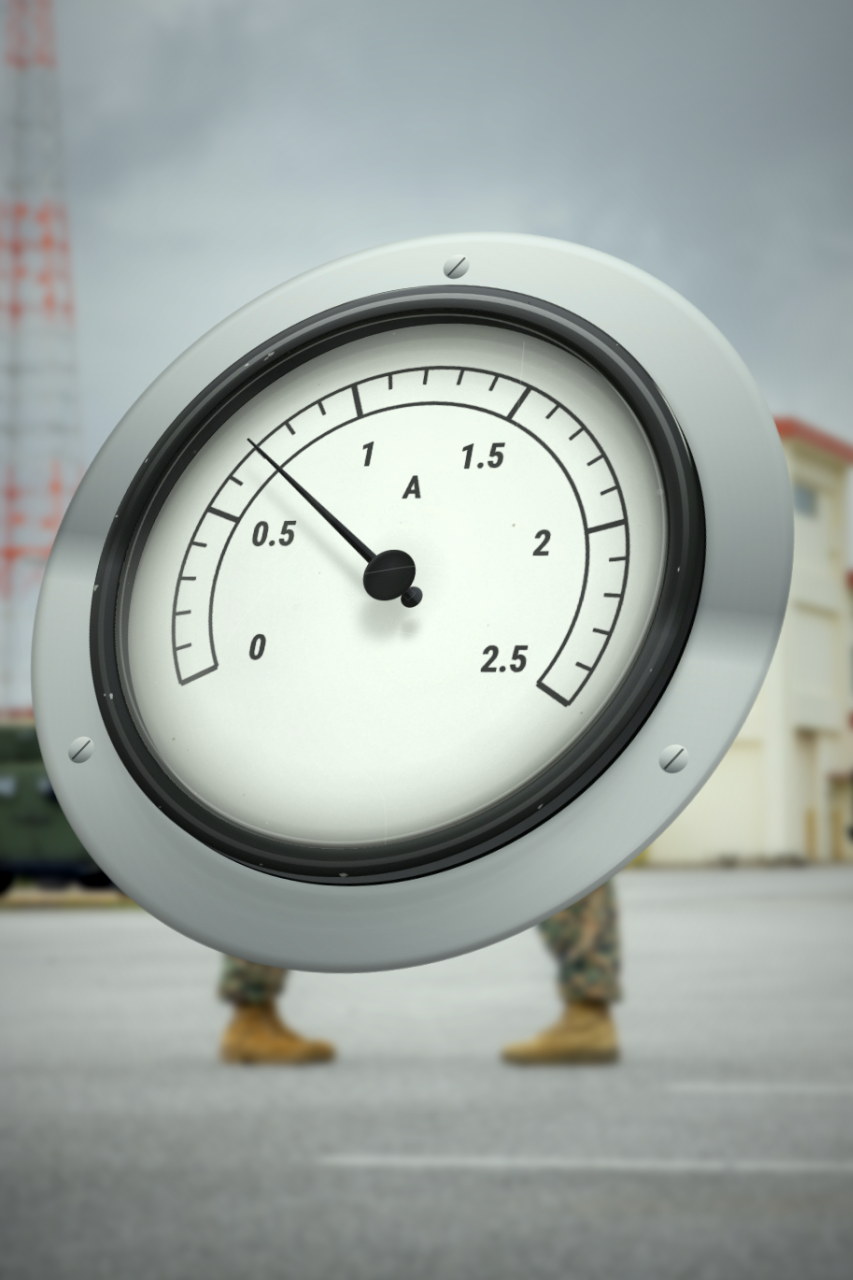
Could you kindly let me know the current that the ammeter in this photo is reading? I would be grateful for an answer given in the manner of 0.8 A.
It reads 0.7 A
